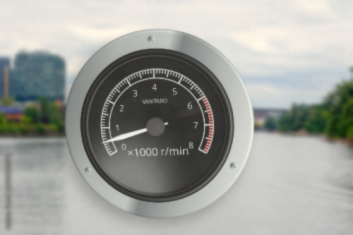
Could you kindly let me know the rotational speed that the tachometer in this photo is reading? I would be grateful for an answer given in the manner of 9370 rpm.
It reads 500 rpm
